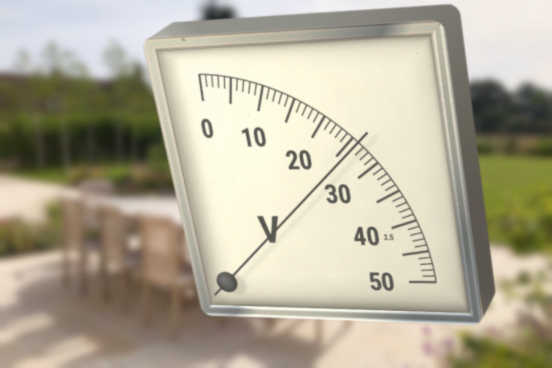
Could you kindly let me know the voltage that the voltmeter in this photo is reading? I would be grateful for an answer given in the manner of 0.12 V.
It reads 26 V
